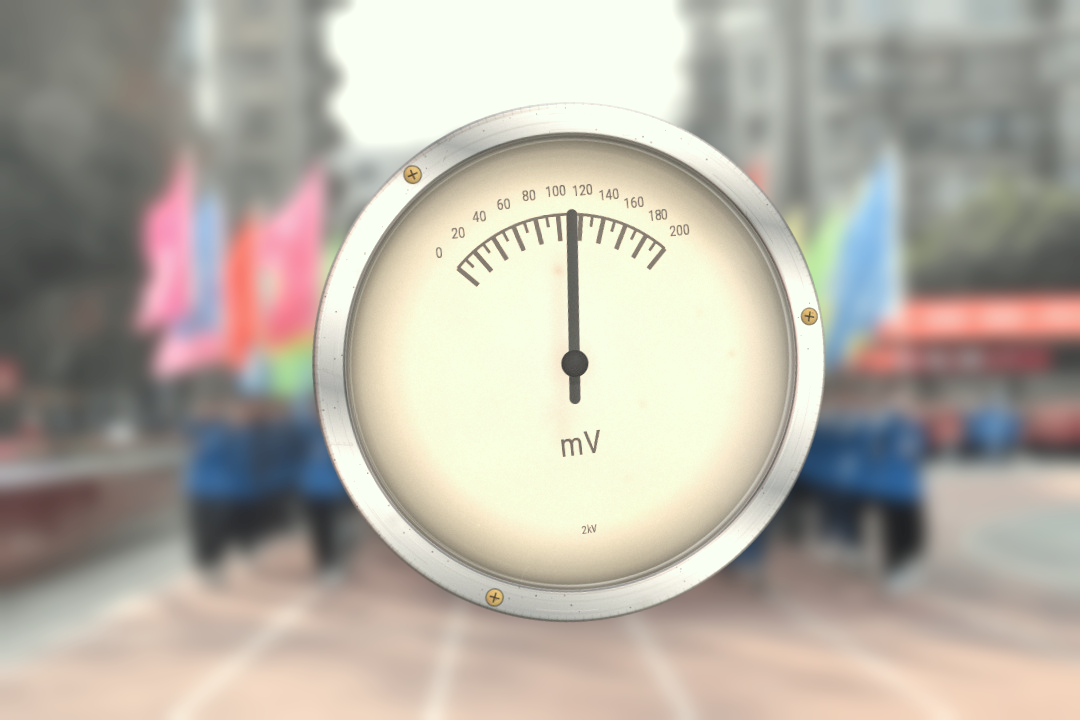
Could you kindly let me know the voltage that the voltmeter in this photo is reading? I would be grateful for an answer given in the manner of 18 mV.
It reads 110 mV
